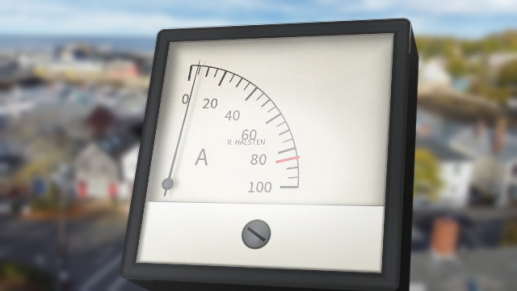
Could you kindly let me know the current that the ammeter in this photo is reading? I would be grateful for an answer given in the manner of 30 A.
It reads 5 A
